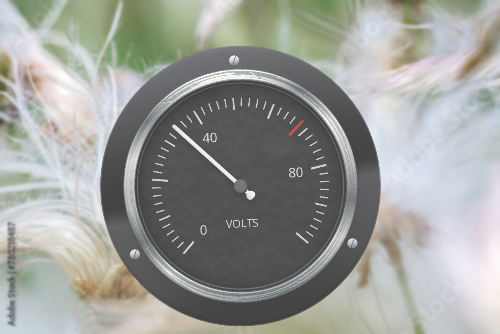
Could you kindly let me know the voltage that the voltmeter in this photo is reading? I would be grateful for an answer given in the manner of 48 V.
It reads 34 V
